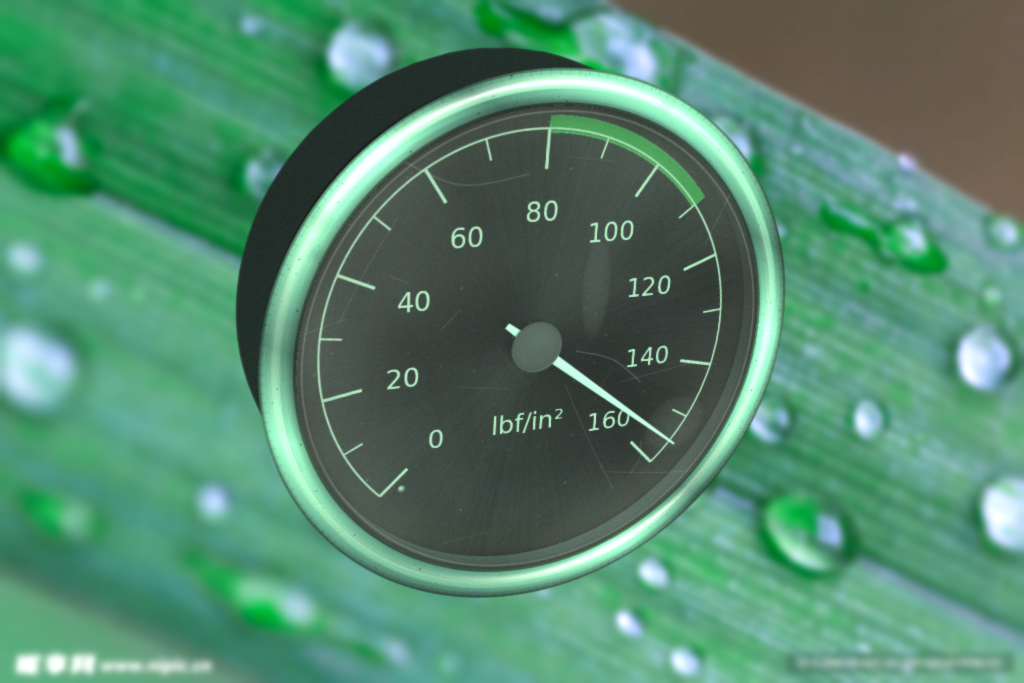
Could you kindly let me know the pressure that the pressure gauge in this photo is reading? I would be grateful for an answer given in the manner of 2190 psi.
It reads 155 psi
